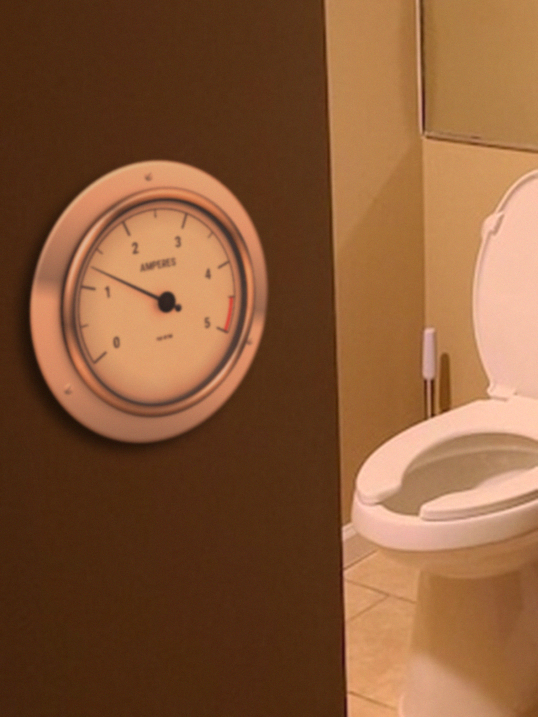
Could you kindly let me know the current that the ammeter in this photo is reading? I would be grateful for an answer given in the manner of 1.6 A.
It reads 1.25 A
